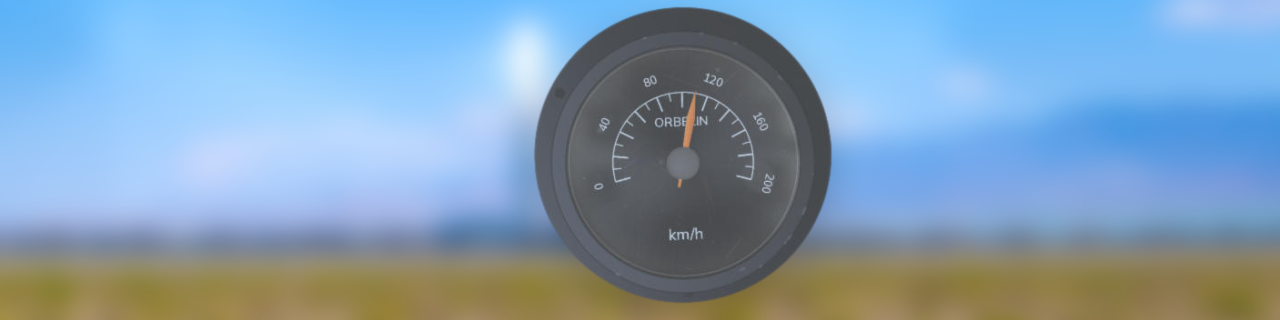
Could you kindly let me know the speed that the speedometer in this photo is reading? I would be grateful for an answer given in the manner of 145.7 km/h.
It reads 110 km/h
